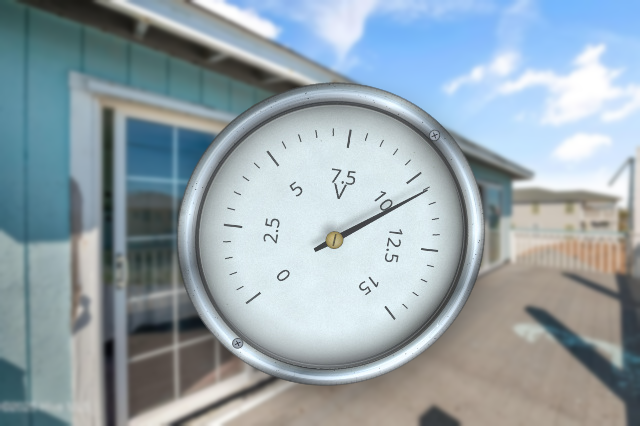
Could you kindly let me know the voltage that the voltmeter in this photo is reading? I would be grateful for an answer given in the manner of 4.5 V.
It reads 10.5 V
